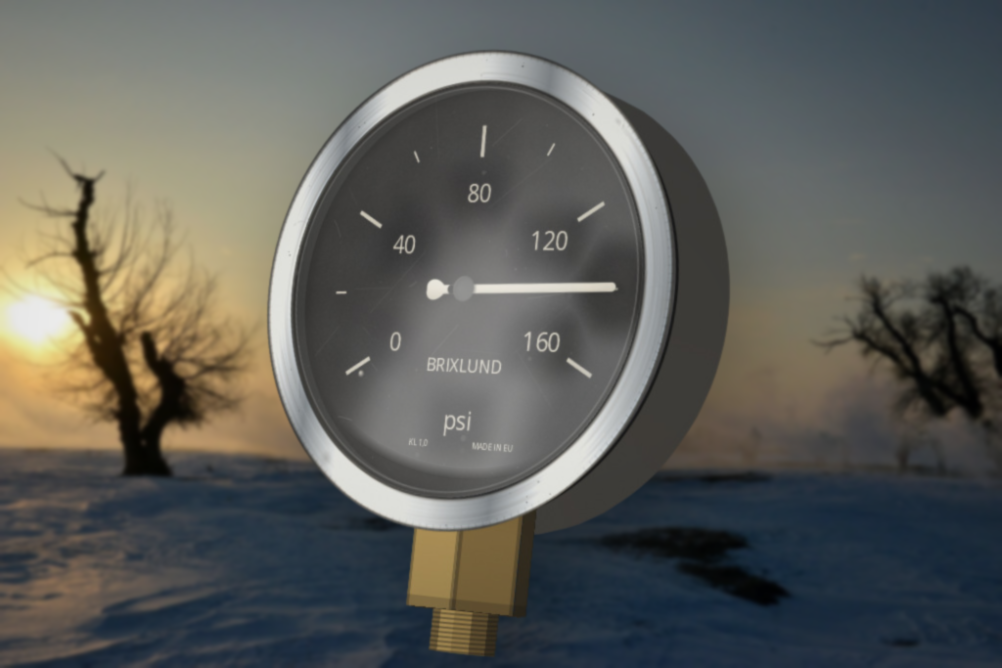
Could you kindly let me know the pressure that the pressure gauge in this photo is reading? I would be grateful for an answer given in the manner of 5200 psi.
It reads 140 psi
